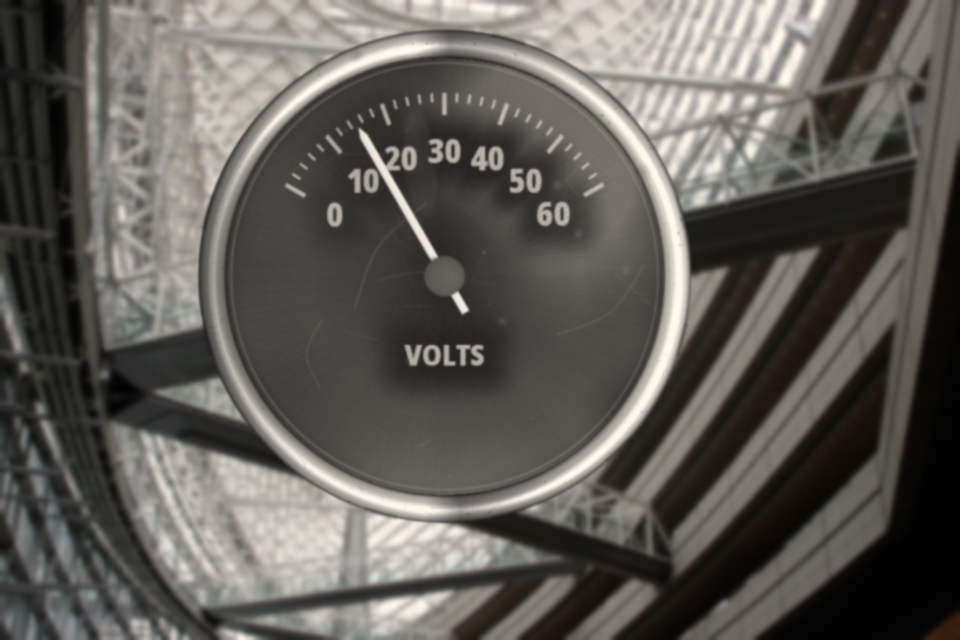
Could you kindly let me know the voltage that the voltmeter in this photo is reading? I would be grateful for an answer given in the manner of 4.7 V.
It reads 15 V
